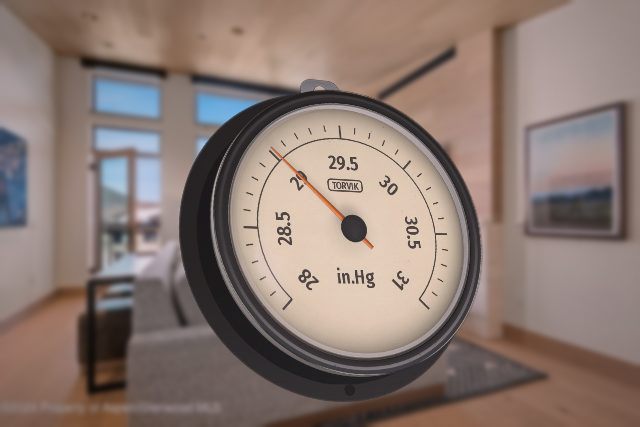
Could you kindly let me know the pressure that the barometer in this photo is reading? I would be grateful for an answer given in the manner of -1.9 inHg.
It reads 29 inHg
